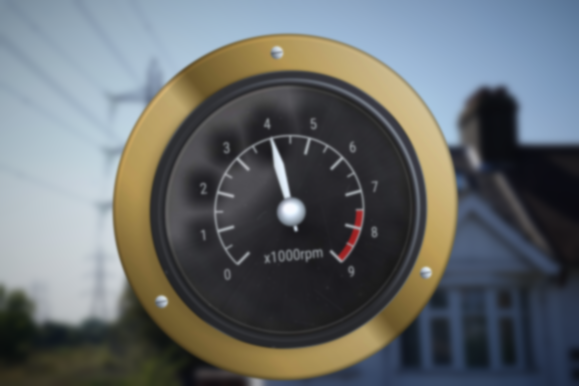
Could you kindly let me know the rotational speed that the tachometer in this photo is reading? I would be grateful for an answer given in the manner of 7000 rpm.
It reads 4000 rpm
